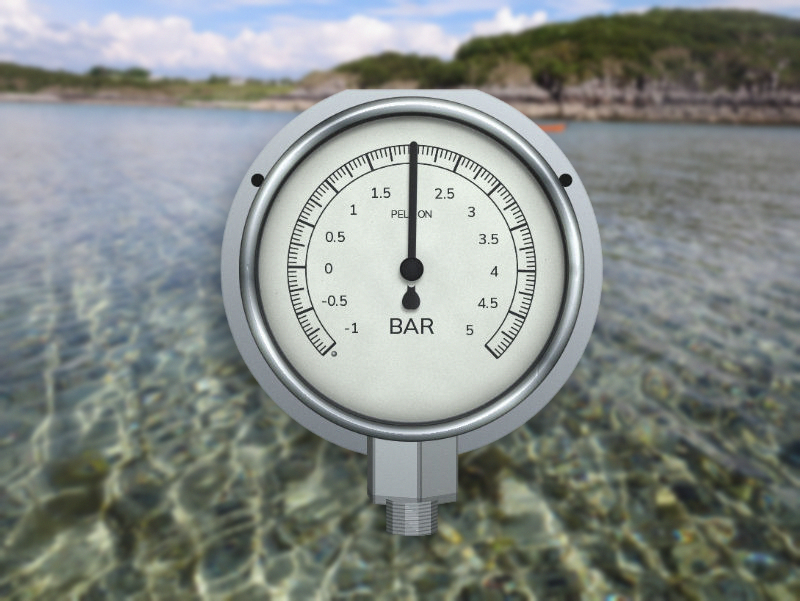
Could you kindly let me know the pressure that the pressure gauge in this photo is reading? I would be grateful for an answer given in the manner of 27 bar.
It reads 2 bar
